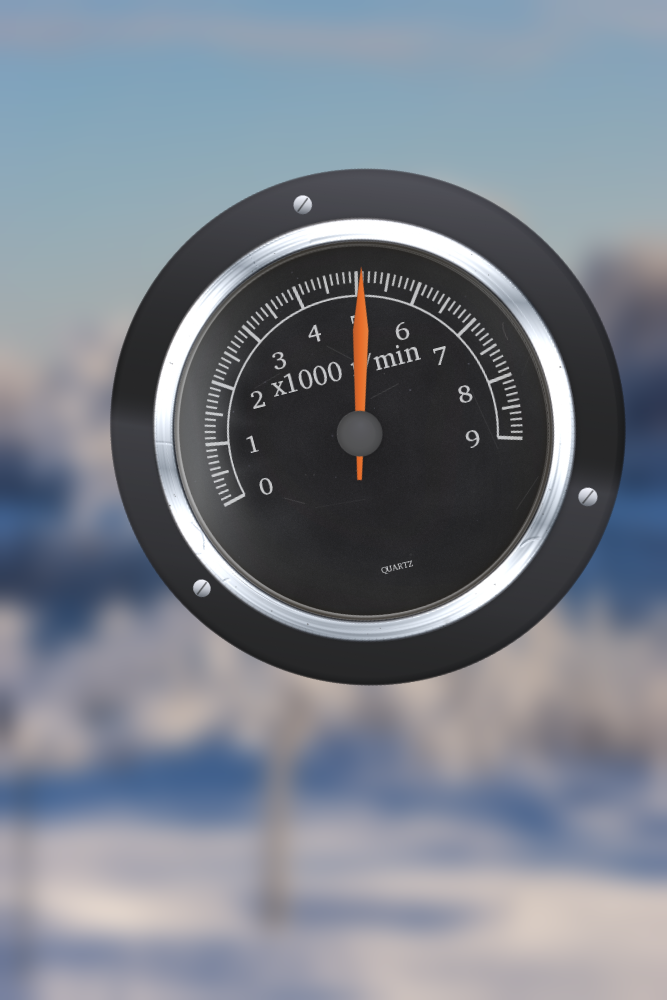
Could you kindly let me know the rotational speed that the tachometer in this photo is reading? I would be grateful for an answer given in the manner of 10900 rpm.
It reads 5100 rpm
